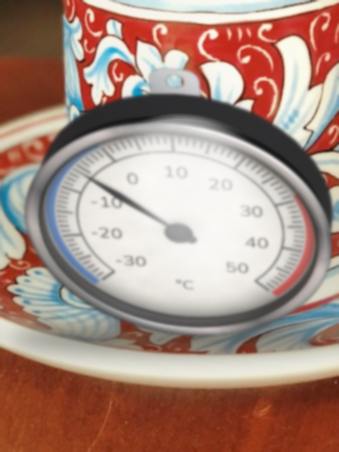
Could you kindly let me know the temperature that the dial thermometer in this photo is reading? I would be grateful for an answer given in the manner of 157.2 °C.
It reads -5 °C
